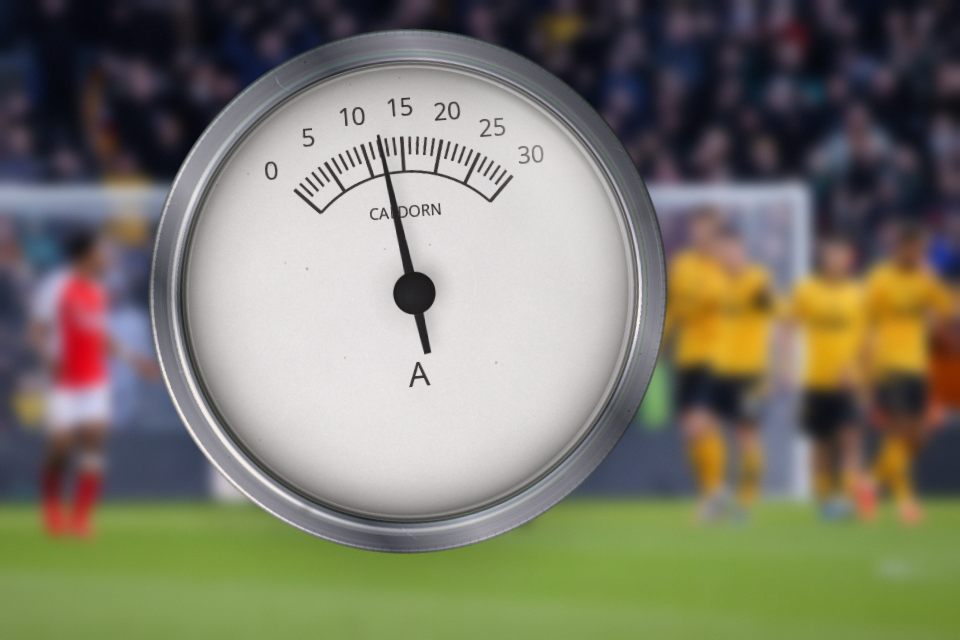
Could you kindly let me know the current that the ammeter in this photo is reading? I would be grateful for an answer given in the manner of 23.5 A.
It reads 12 A
